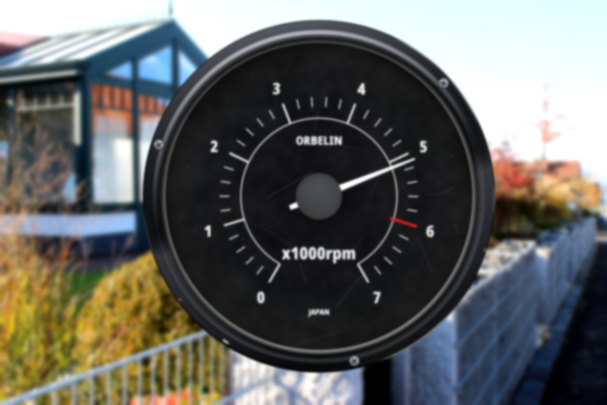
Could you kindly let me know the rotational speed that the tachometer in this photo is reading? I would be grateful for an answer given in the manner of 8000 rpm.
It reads 5100 rpm
